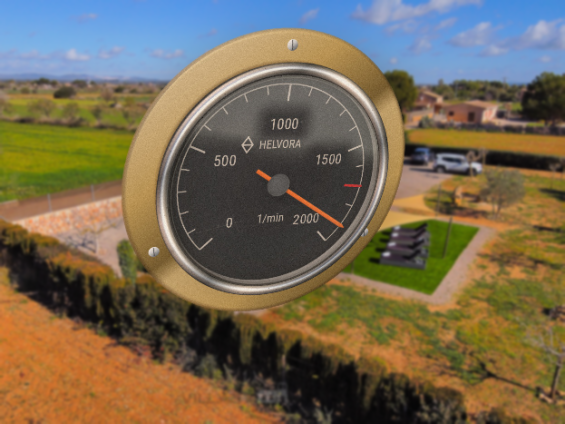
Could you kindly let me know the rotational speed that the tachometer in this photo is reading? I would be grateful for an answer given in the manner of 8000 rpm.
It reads 1900 rpm
